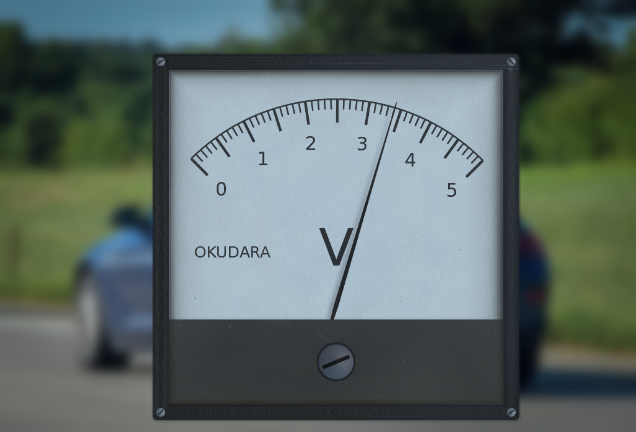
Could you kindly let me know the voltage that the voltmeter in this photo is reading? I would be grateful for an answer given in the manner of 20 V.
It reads 3.4 V
